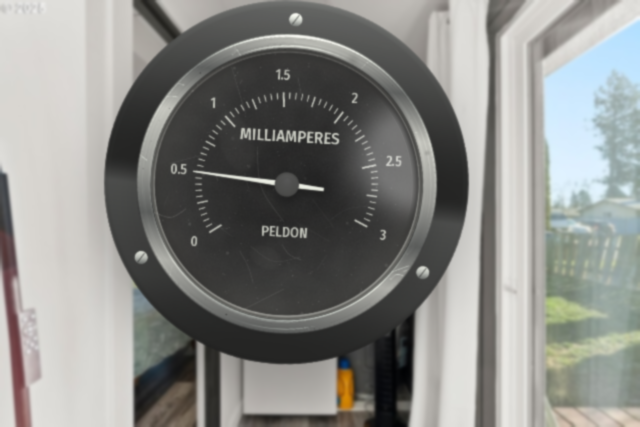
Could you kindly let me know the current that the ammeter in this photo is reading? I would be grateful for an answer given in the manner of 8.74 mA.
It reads 0.5 mA
